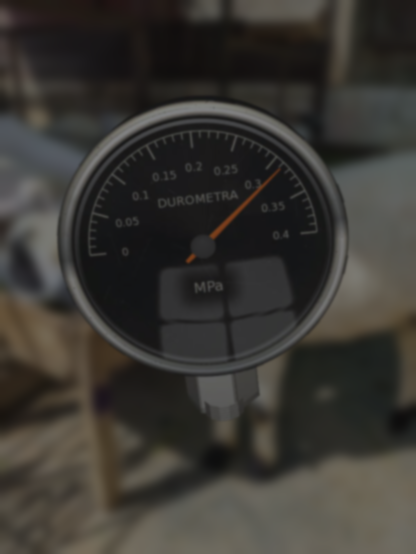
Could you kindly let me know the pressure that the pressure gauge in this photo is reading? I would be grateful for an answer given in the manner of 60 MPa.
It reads 0.31 MPa
